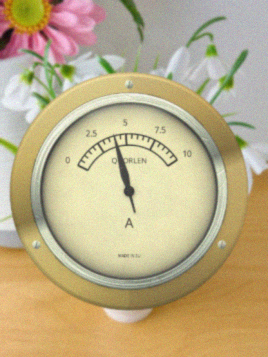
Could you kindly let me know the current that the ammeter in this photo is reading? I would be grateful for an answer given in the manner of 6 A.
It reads 4 A
